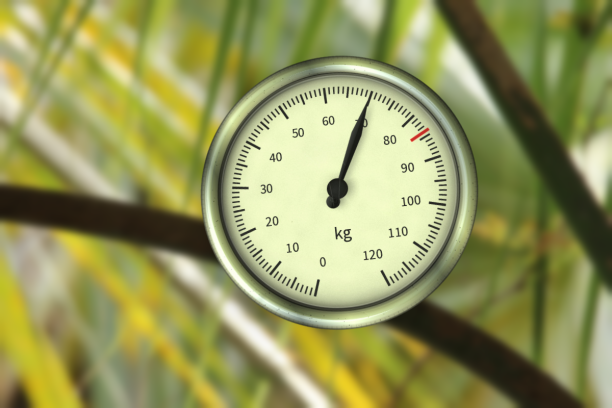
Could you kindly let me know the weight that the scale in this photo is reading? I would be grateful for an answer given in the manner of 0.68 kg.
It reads 70 kg
